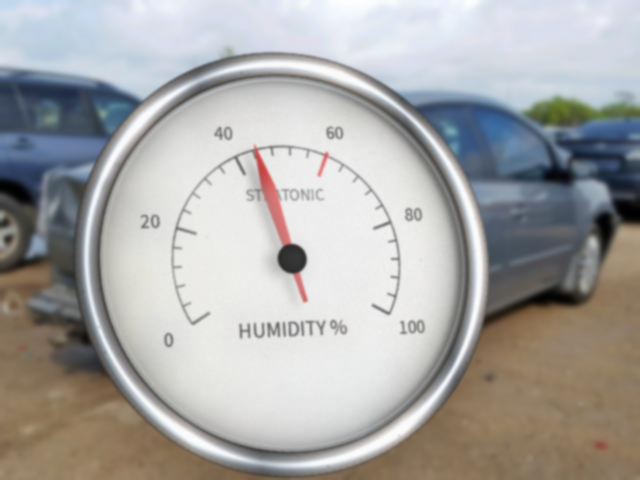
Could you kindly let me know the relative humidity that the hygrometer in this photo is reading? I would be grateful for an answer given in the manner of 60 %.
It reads 44 %
